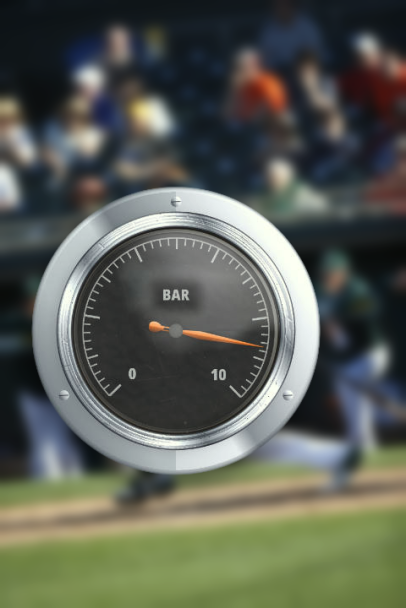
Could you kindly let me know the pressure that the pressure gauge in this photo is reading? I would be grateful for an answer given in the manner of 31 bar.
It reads 8.7 bar
